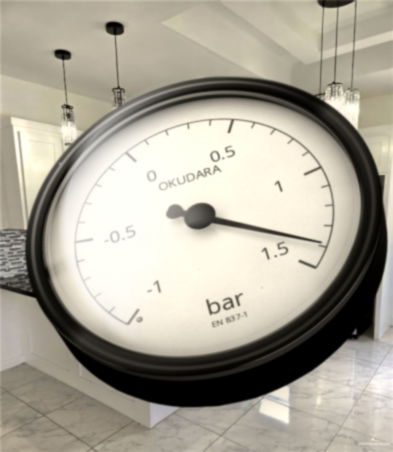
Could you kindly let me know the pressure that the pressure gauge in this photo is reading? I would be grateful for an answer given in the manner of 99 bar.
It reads 1.4 bar
